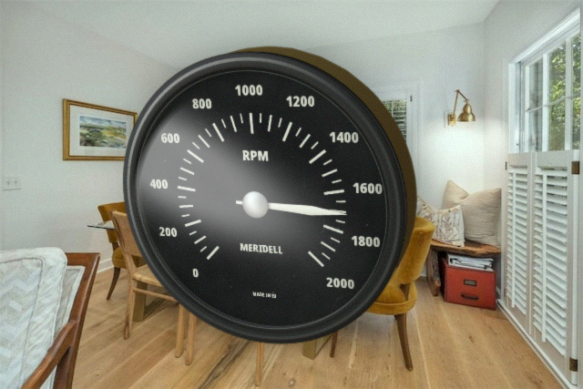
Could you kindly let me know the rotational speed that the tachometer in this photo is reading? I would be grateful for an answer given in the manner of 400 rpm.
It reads 1700 rpm
